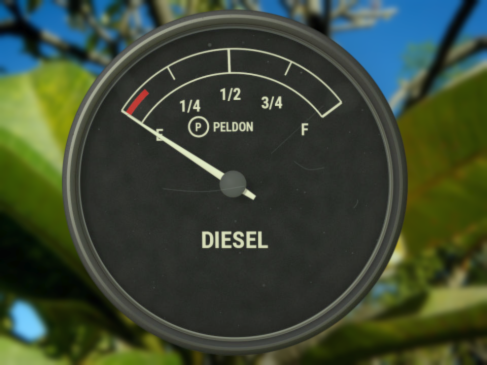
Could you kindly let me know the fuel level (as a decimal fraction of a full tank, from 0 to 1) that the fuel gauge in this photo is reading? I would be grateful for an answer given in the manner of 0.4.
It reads 0
